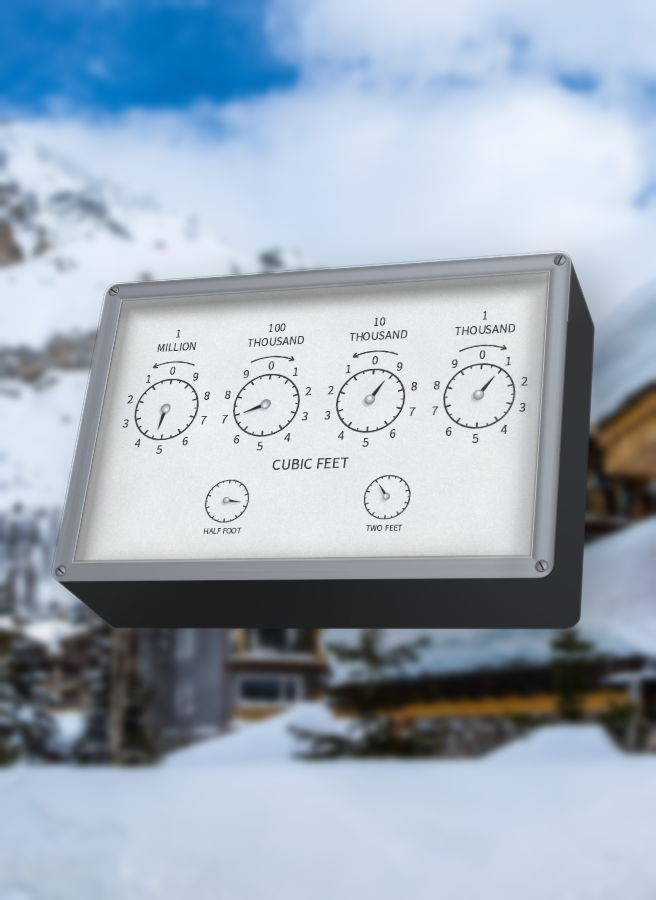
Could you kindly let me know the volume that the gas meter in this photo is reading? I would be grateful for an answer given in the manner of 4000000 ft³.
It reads 469100 ft³
